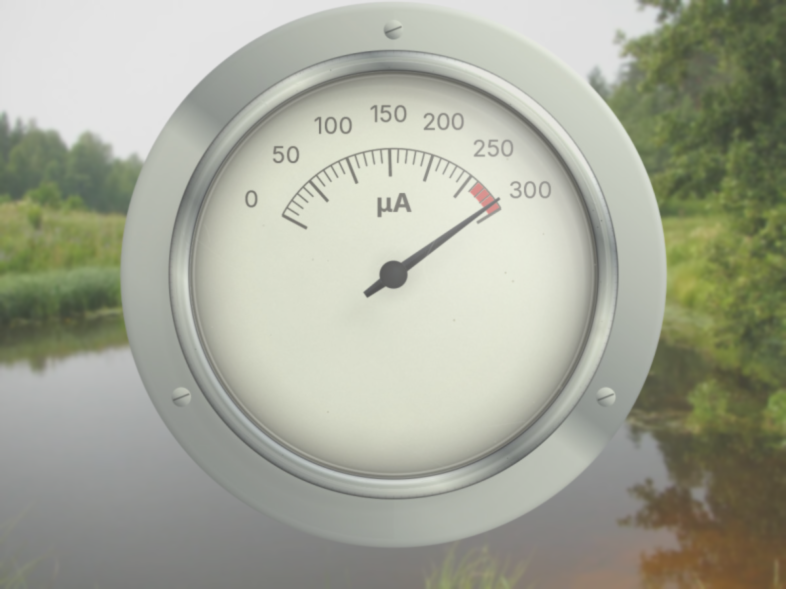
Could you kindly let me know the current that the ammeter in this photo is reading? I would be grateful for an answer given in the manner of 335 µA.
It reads 290 µA
